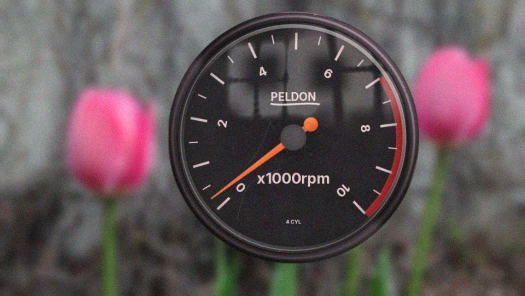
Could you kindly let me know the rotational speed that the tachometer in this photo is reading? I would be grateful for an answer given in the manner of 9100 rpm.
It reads 250 rpm
